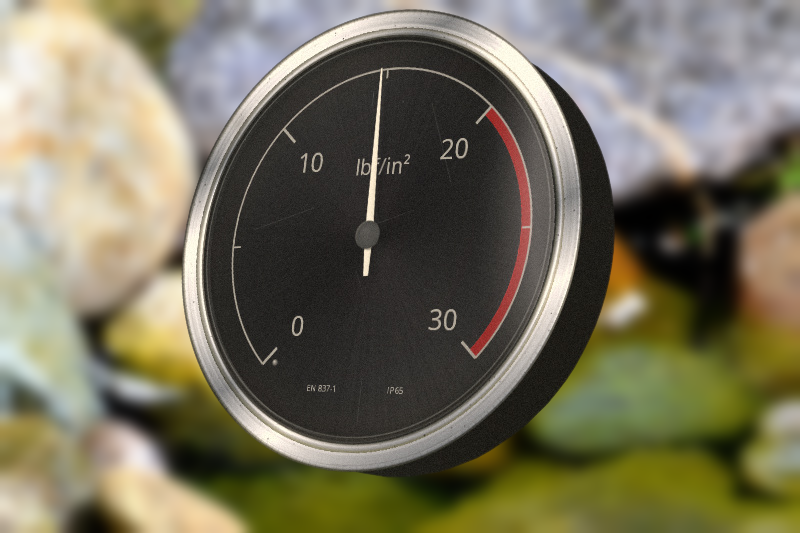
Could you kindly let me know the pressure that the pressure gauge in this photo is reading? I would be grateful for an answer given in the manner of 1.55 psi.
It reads 15 psi
